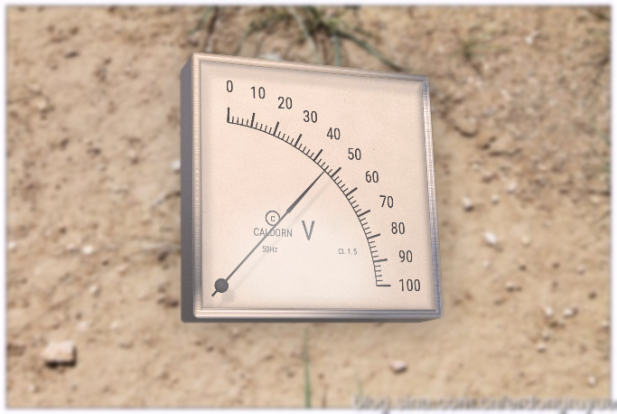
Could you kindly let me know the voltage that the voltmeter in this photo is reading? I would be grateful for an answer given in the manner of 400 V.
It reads 46 V
